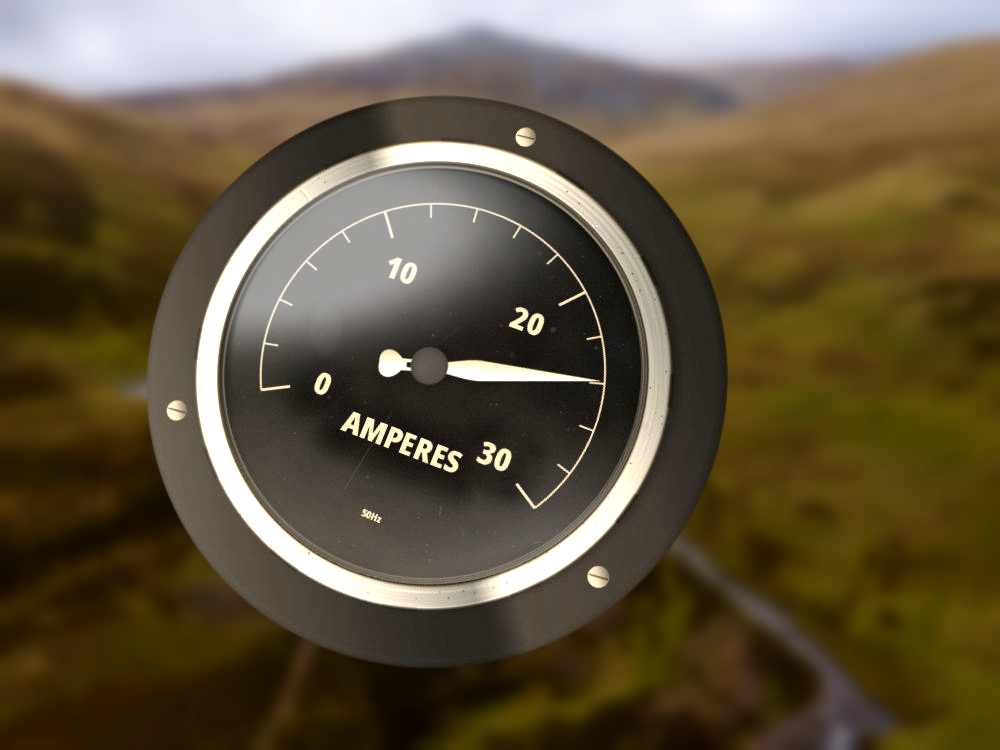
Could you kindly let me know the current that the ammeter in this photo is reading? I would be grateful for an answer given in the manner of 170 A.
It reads 24 A
